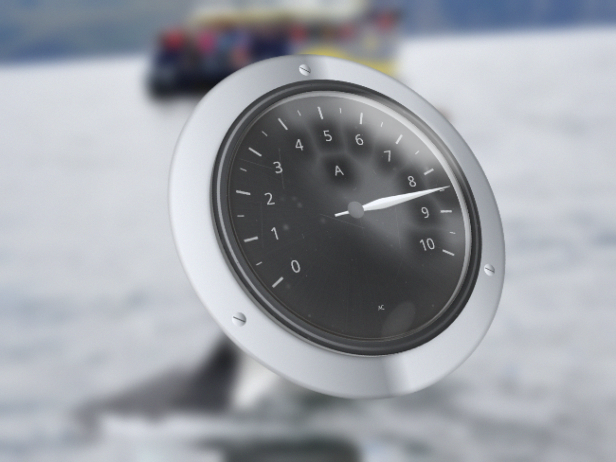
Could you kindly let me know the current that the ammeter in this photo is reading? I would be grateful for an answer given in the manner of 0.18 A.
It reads 8.5 A
